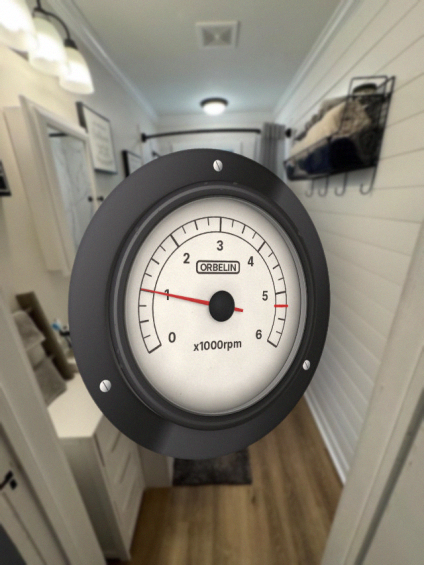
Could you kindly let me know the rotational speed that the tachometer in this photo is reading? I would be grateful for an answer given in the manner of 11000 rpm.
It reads 1000 rpm
